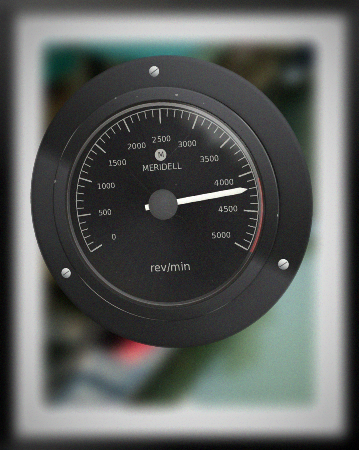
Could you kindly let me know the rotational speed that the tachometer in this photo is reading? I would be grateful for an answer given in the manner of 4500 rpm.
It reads 4200 rpm
